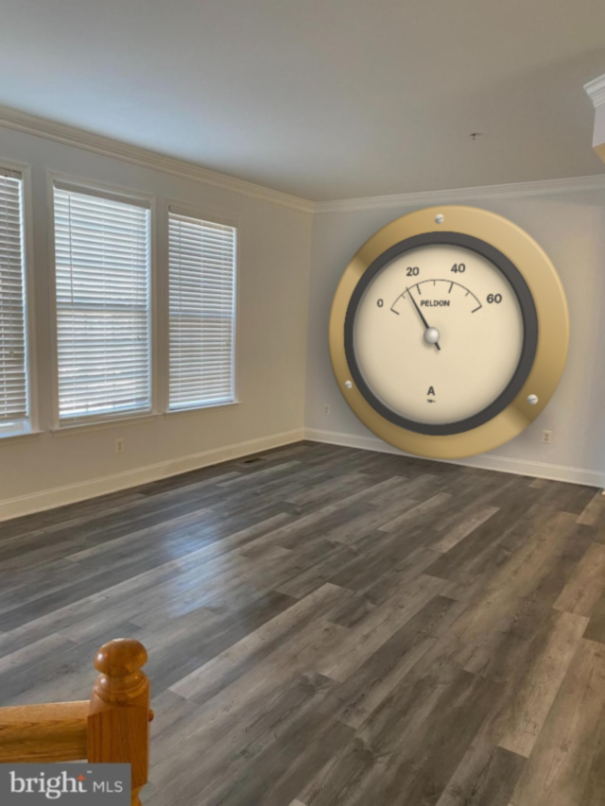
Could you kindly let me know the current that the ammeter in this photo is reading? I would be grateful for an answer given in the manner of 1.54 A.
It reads 15 A
